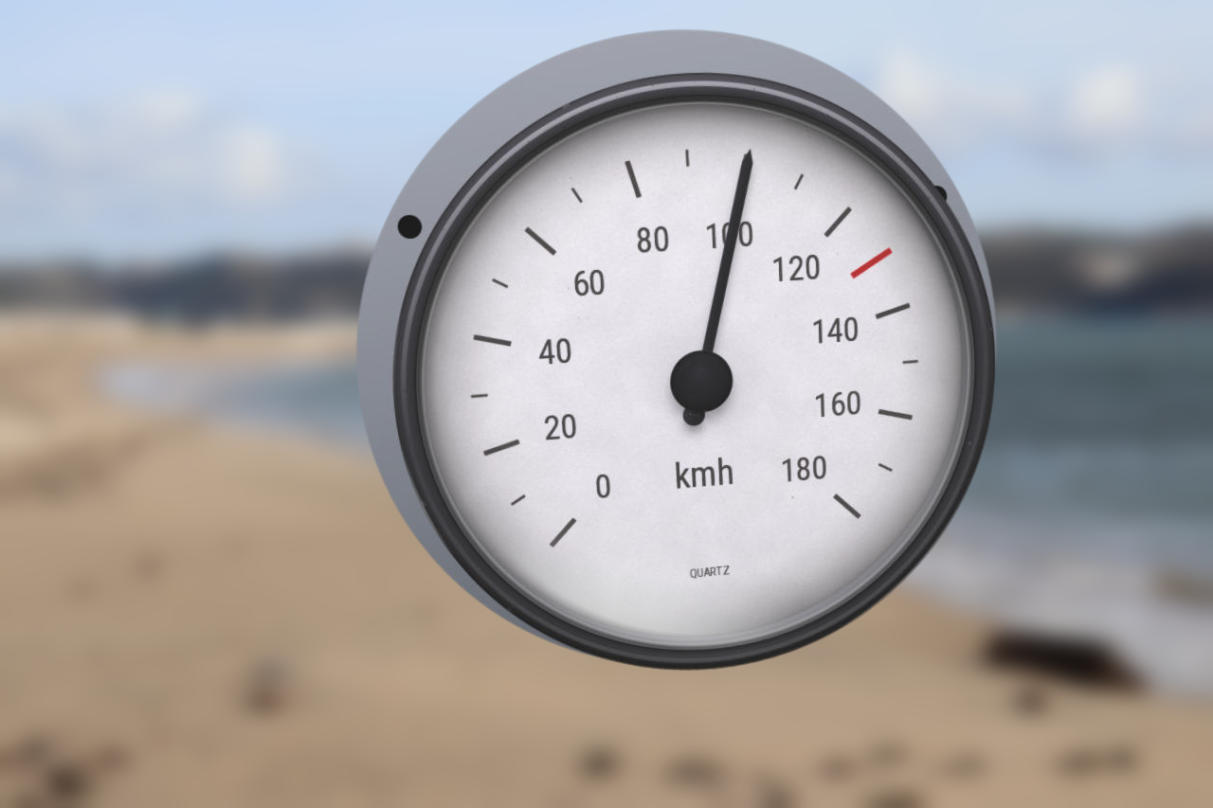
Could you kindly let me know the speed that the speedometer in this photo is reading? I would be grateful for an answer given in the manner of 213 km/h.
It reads 100 km/h
